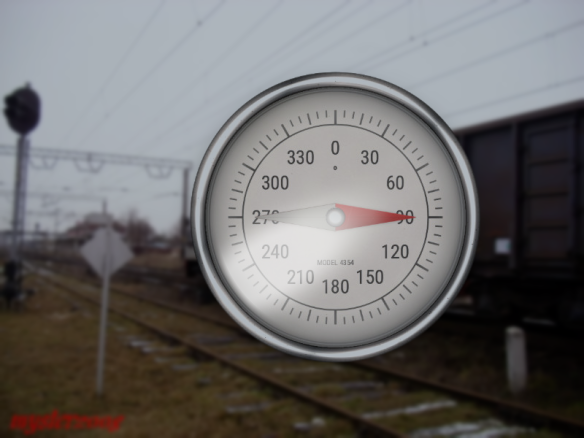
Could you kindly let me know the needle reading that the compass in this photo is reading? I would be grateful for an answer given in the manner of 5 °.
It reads 90 °
